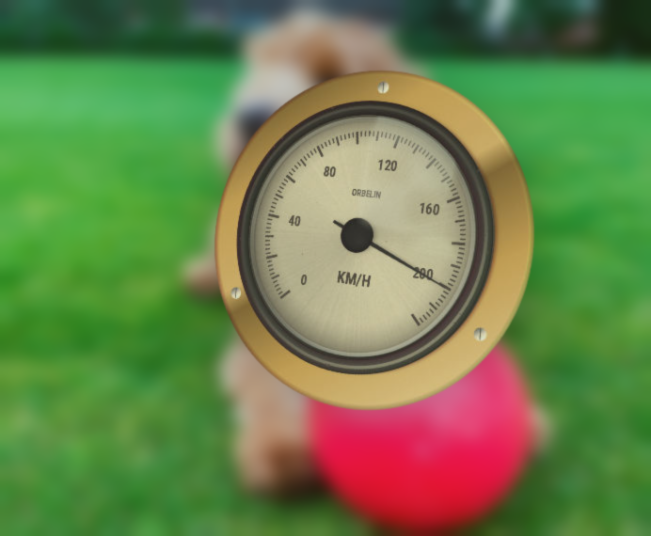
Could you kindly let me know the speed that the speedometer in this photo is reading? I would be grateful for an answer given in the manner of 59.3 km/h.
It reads 200 km/h
